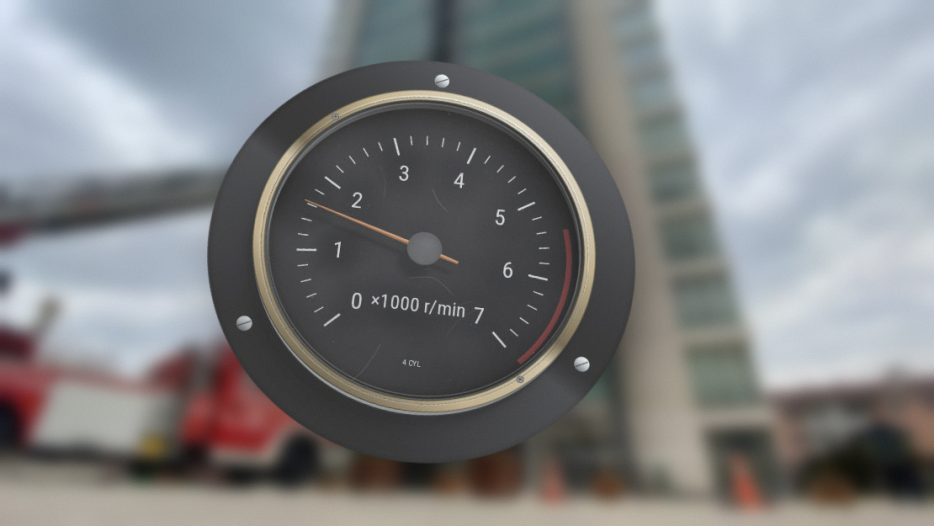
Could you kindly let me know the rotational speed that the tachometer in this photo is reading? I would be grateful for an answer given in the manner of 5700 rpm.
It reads 1600 rpm
